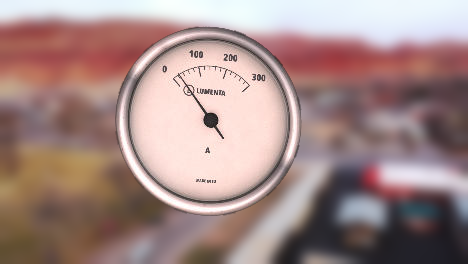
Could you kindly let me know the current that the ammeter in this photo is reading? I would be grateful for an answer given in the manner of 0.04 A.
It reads 20 A
